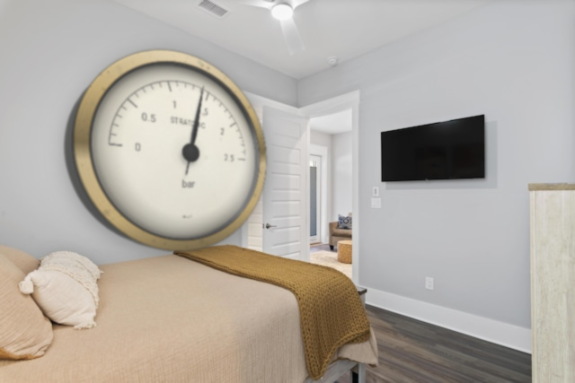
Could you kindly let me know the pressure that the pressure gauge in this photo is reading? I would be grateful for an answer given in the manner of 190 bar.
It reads 1.4 bar
